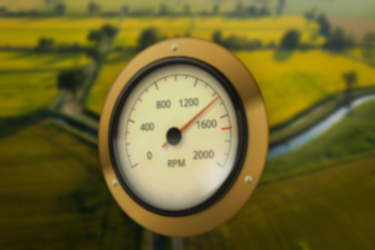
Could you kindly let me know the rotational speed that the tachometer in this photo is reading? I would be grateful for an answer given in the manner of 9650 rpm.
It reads 1450 rpm
